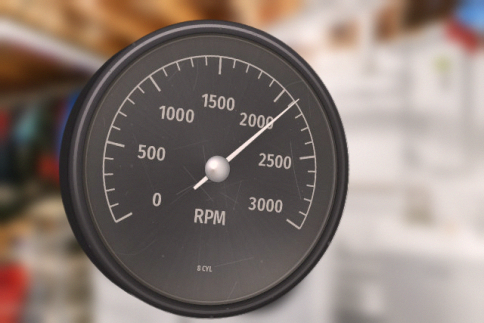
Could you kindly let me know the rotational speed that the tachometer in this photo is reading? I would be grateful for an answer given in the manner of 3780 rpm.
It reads 2100 rpm
